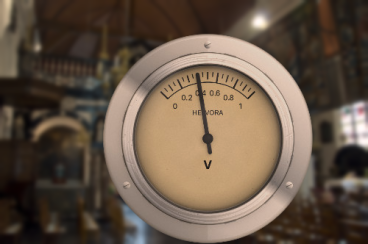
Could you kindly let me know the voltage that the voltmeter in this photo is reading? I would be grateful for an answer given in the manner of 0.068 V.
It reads 0.4 V
